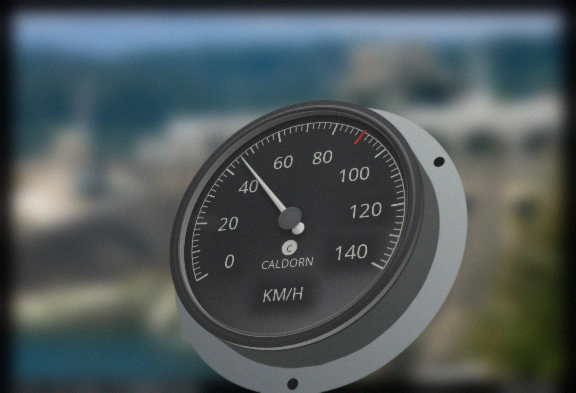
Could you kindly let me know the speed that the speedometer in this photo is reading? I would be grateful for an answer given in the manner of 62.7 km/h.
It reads 46 km/h
